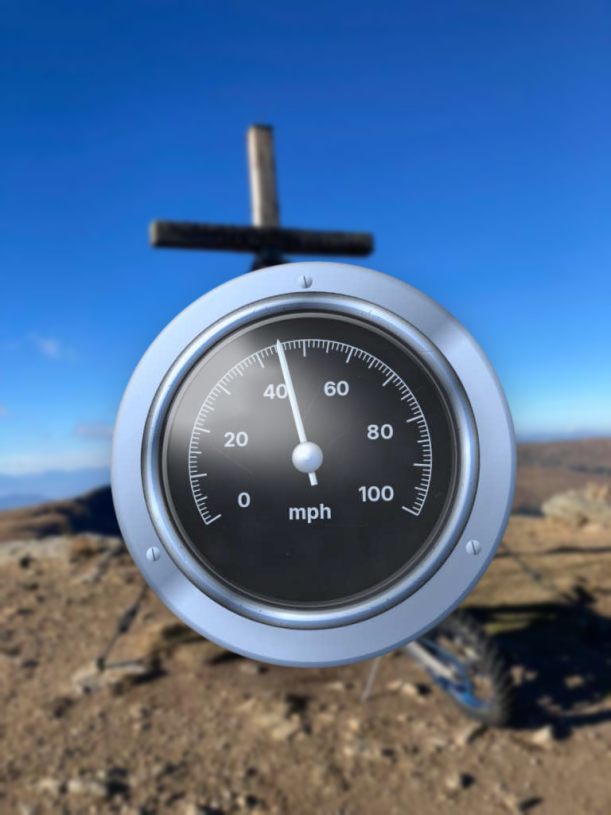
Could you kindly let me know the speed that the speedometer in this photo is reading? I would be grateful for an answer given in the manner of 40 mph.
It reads 45 mph
